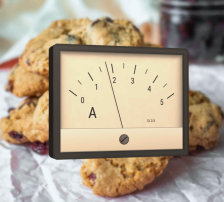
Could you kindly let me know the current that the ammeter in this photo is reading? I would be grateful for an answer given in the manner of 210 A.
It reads 1.75 A
